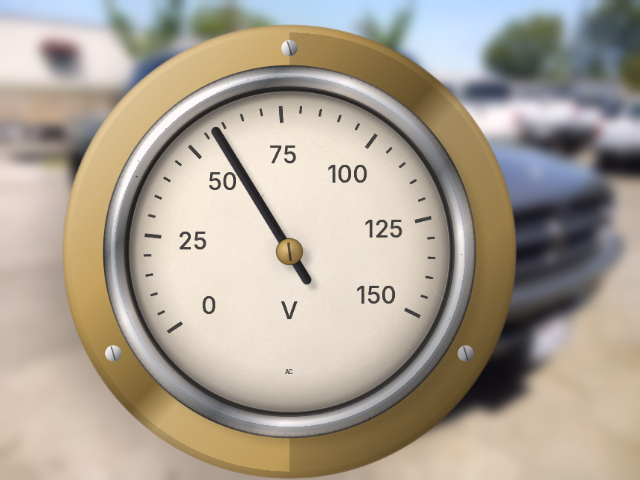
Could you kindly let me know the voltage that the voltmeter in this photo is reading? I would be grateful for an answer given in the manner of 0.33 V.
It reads 57.5 V
